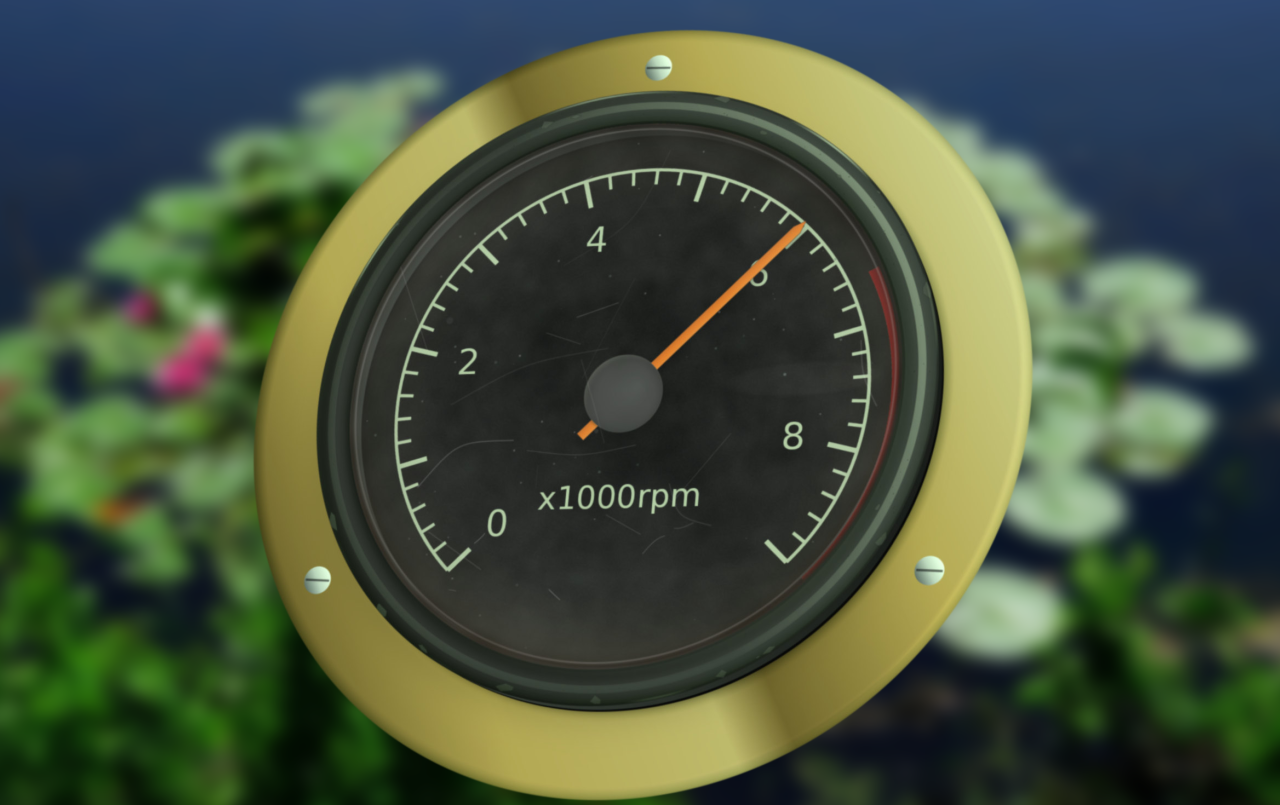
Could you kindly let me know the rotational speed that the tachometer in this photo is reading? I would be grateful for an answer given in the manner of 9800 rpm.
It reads 6000 rpm
